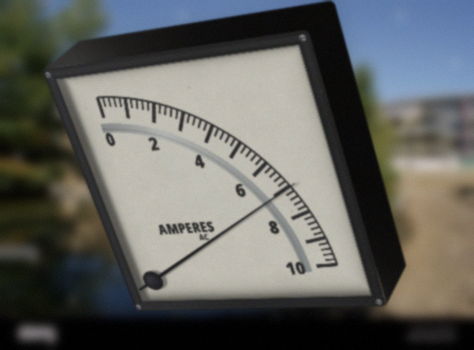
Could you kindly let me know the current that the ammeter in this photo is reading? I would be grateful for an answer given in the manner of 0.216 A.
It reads 7 A
